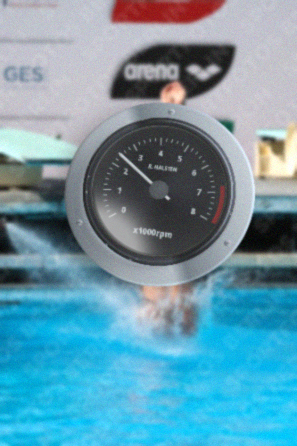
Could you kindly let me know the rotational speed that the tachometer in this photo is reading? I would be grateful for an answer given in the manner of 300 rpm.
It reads 2400 rpm
